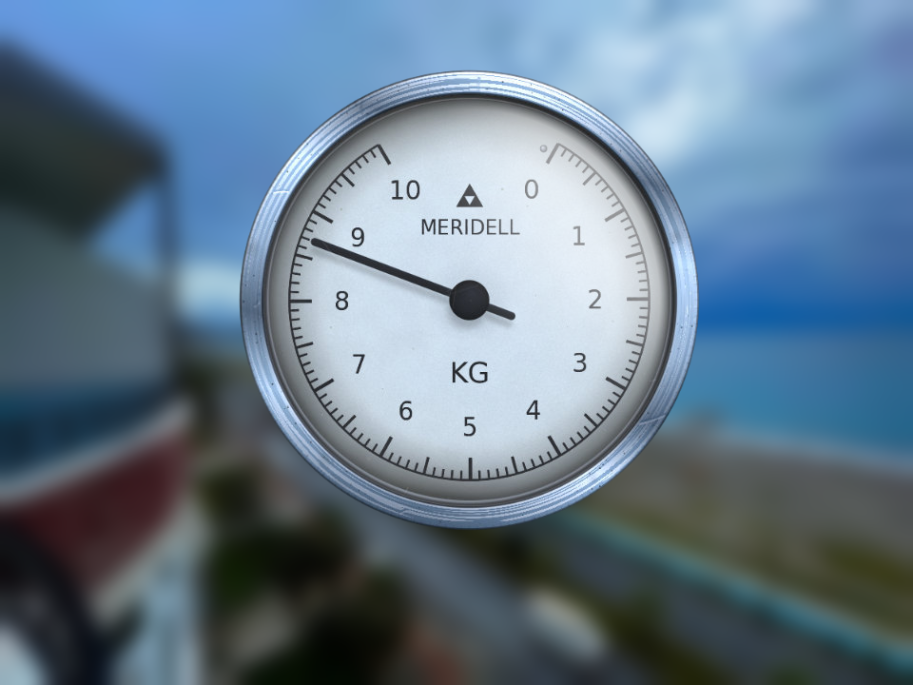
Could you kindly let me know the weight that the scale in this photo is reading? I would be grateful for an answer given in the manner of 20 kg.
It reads 8.7 kg
